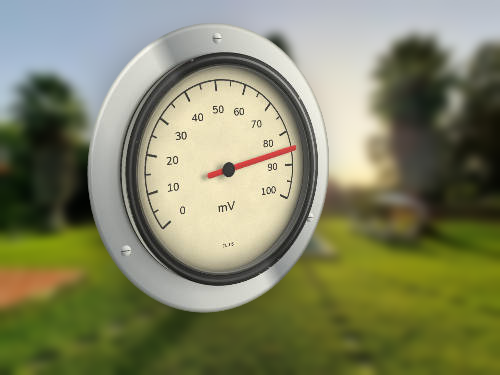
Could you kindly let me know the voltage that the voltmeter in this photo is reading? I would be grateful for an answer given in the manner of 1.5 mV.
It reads 85 mV
